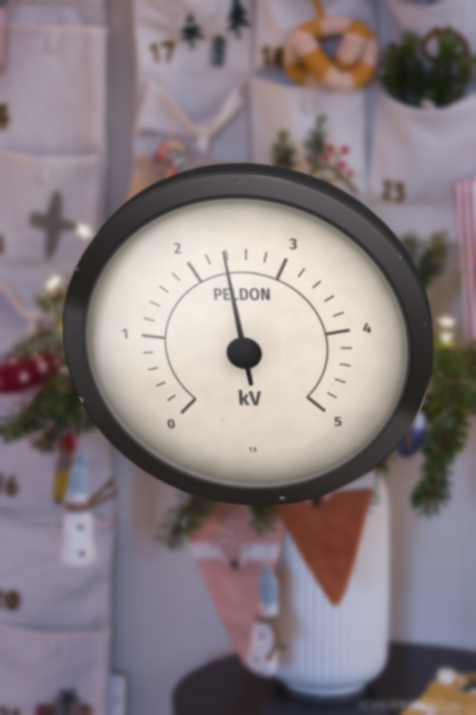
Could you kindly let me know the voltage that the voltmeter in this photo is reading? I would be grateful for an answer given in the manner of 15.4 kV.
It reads 2.4 kV
